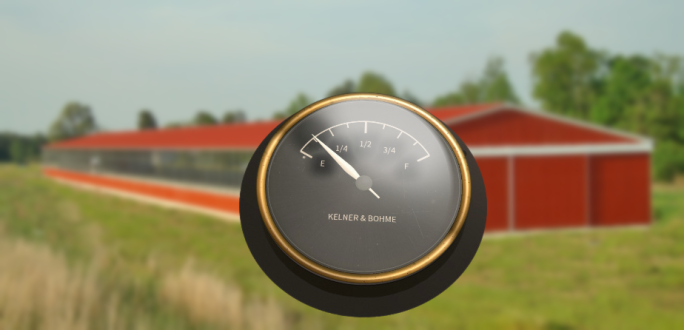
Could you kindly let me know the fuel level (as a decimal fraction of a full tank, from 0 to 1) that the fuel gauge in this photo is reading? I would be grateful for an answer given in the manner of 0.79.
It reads 0.125
